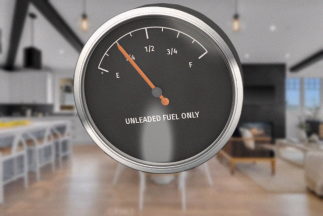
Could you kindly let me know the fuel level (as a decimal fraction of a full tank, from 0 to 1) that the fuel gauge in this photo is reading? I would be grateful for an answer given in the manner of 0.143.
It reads 0.25
